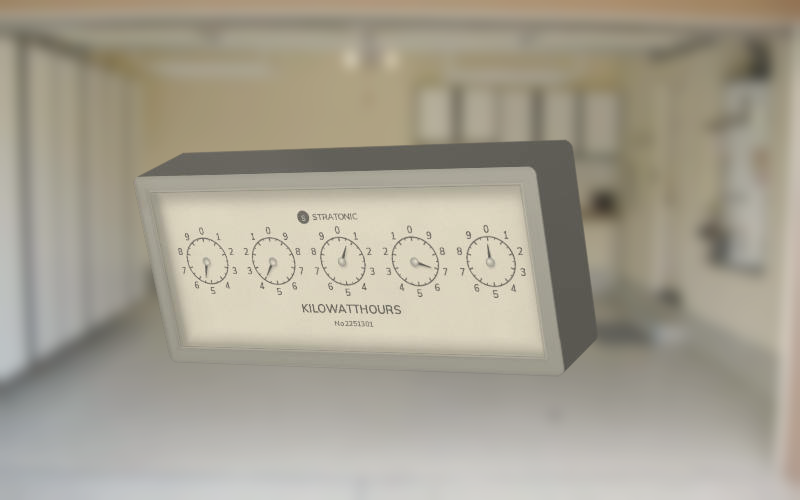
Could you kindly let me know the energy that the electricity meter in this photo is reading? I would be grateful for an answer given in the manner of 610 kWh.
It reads 54070 kWh
